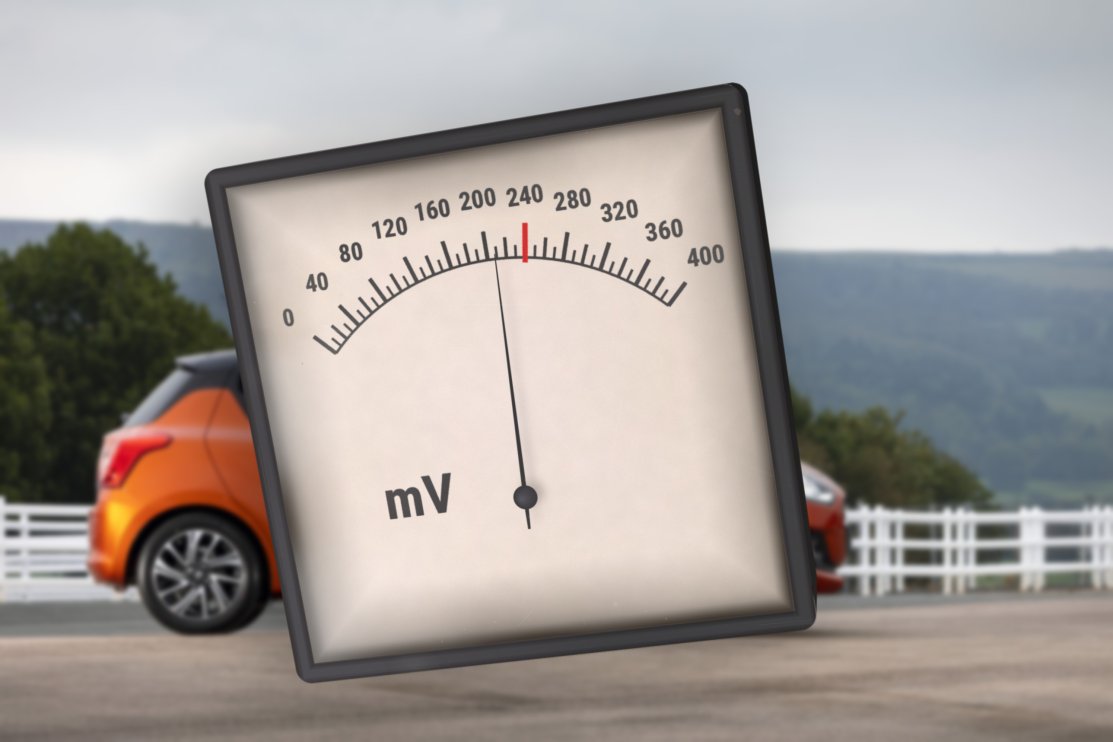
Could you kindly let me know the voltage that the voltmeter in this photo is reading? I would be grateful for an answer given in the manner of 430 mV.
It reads 210 mV
